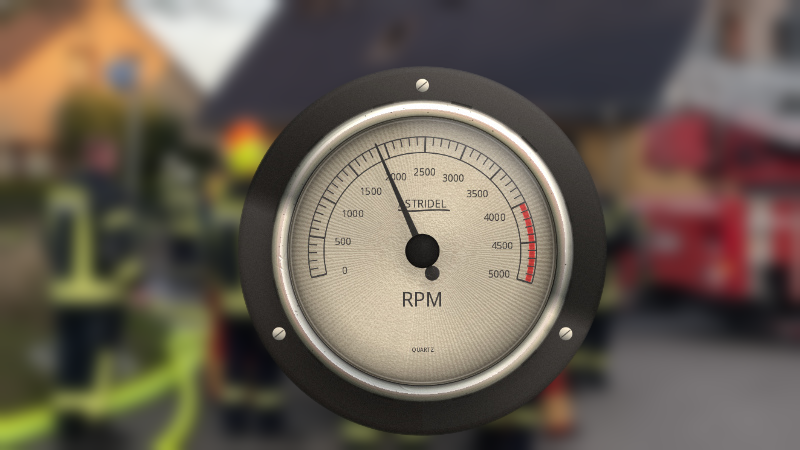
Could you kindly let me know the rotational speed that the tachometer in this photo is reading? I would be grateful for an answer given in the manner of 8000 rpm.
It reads 1900 rpm
